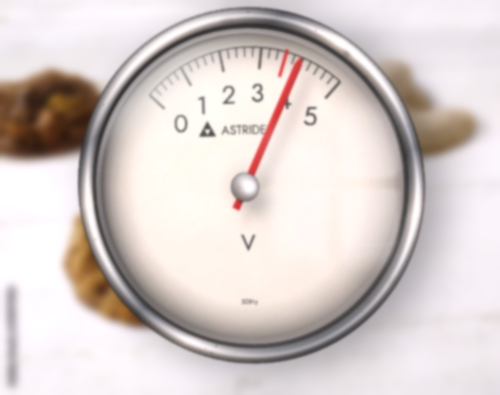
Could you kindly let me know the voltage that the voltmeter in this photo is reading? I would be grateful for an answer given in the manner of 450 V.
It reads 4 V
